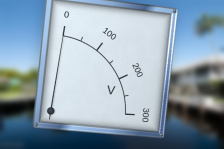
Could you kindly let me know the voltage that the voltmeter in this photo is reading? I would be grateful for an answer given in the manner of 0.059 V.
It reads 0 V
